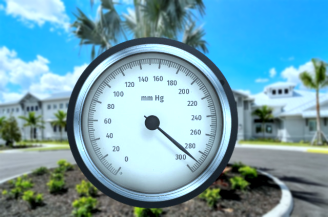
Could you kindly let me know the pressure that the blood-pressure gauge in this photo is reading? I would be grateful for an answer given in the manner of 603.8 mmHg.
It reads 290 mmHg
